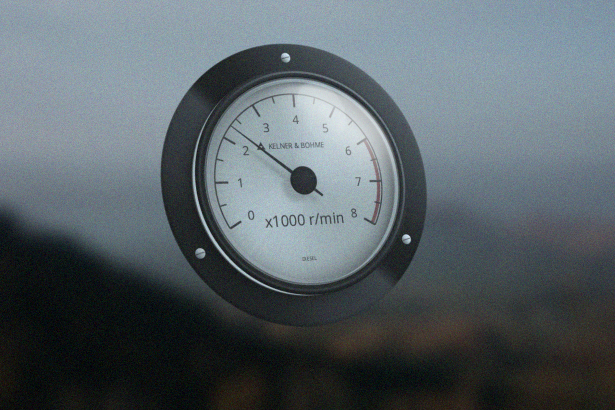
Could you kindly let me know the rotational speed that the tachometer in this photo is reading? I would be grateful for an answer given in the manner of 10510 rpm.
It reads 2250 rpm
